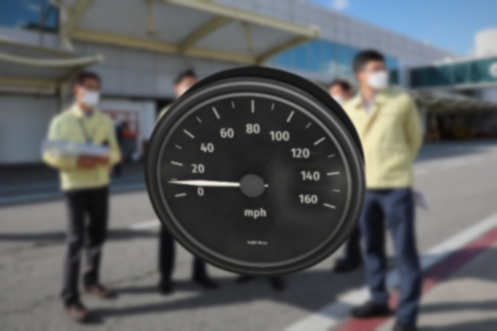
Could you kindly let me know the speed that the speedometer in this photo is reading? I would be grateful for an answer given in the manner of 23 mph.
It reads 10 mph
